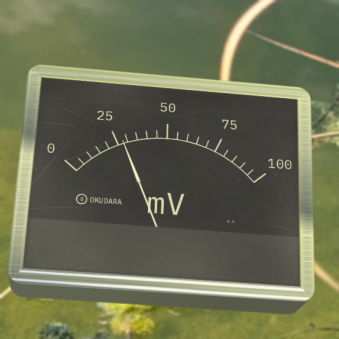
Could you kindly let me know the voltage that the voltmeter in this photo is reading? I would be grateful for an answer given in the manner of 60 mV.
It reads 27.5 mV
